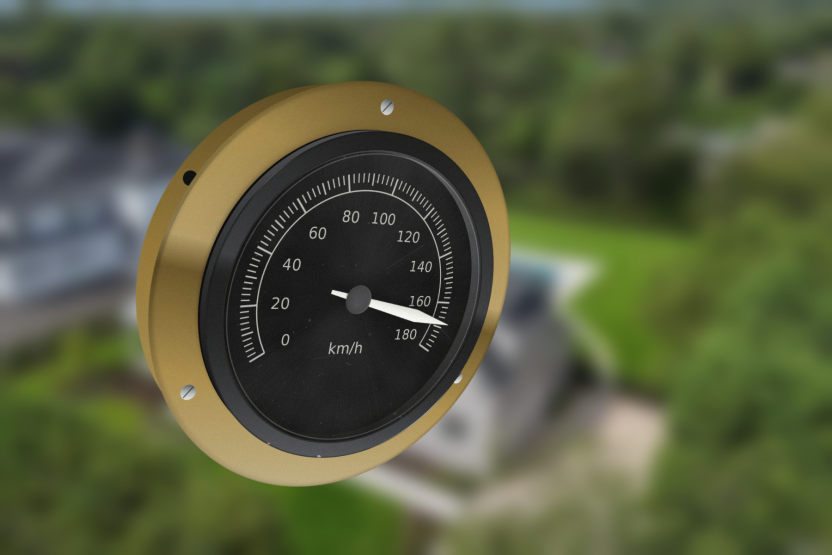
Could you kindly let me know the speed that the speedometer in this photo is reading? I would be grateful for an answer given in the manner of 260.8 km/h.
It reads 168 km/h
